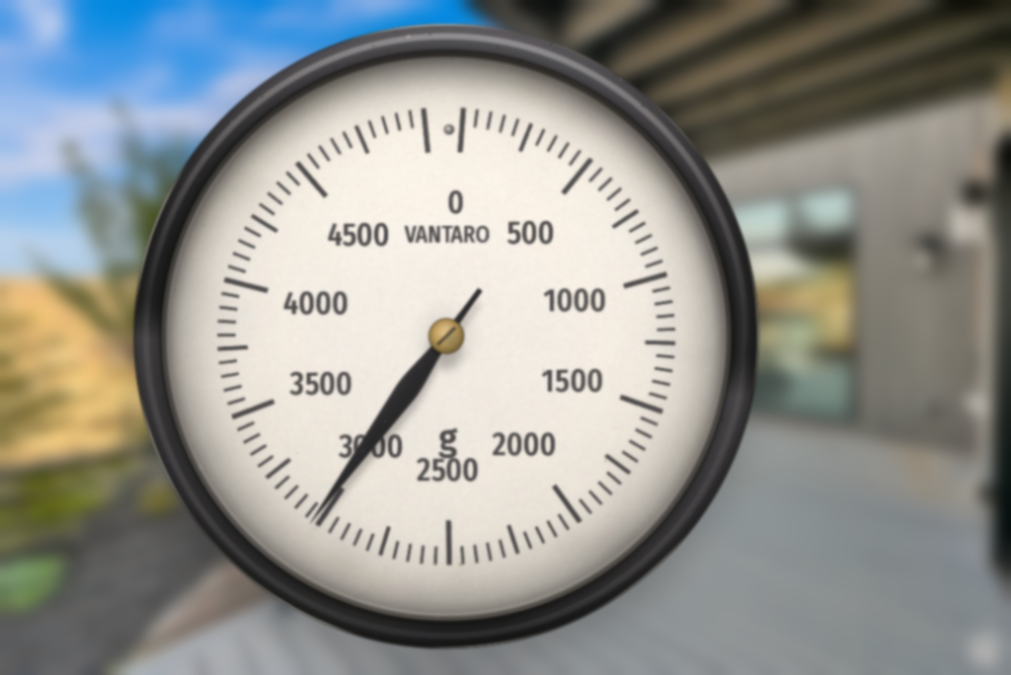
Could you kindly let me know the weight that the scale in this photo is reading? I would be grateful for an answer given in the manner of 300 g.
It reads 3025 g
